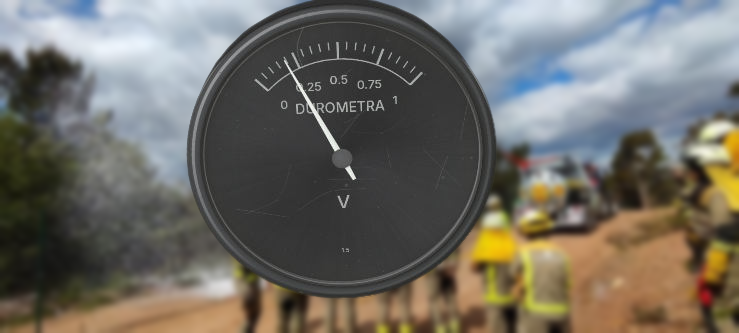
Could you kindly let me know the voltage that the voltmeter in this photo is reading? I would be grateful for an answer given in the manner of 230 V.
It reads 0.2 V
